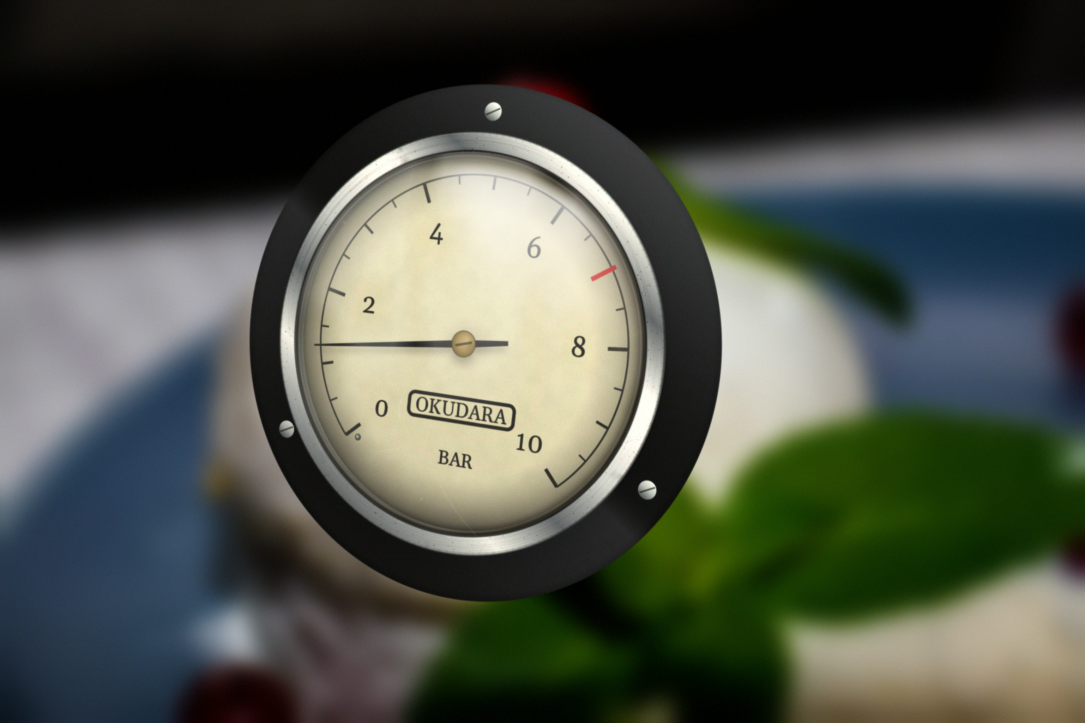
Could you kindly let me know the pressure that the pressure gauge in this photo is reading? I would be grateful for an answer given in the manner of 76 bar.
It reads 1.25 bar
